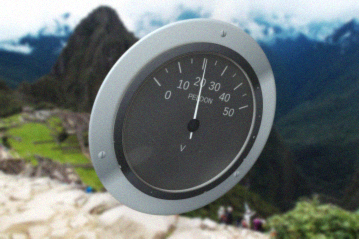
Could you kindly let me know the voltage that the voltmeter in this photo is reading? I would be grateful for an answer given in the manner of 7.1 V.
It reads 20 V
